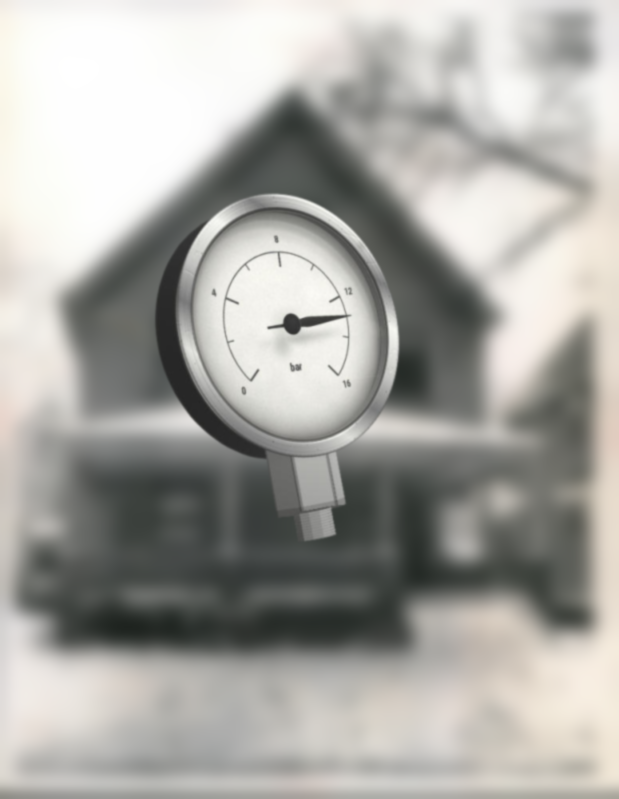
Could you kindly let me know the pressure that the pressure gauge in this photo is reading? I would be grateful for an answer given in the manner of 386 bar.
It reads 13 bar
